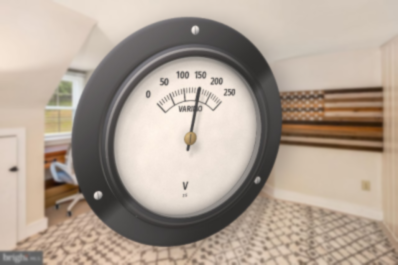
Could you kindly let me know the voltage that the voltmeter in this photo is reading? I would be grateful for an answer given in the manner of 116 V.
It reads 150 V
